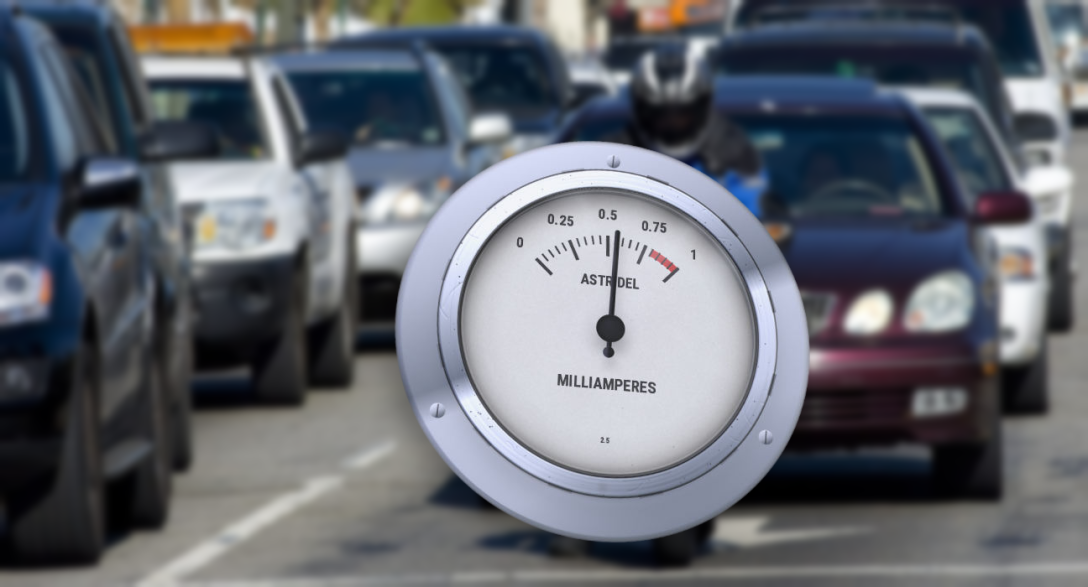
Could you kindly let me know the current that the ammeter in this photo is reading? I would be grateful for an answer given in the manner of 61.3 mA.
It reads 0.55 mA
